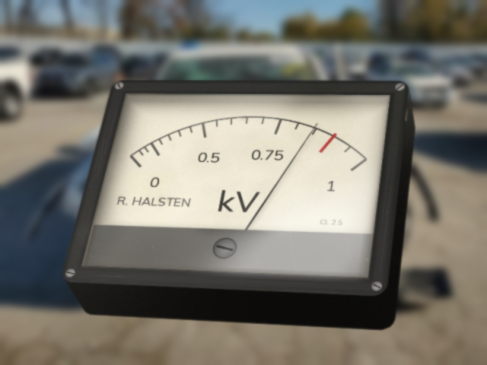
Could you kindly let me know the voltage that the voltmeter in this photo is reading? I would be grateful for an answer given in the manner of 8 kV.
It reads 0.85 kV
